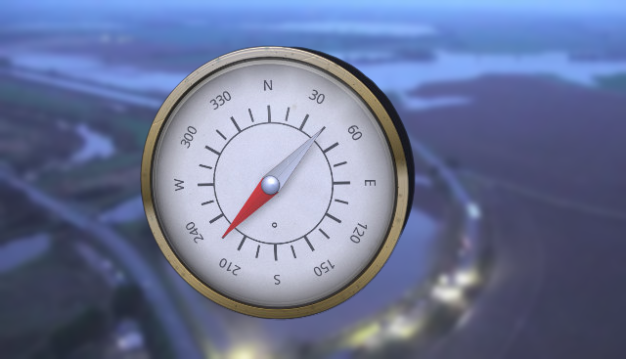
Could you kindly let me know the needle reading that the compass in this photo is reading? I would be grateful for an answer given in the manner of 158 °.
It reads 225 °
